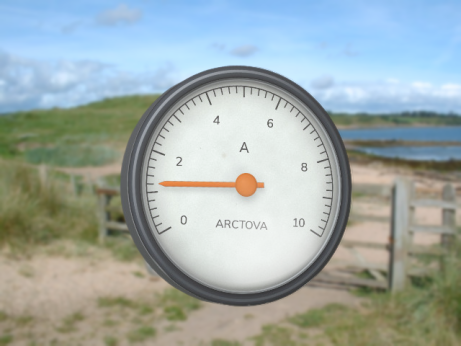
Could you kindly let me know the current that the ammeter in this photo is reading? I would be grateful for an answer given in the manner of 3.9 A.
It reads 1.2 A
